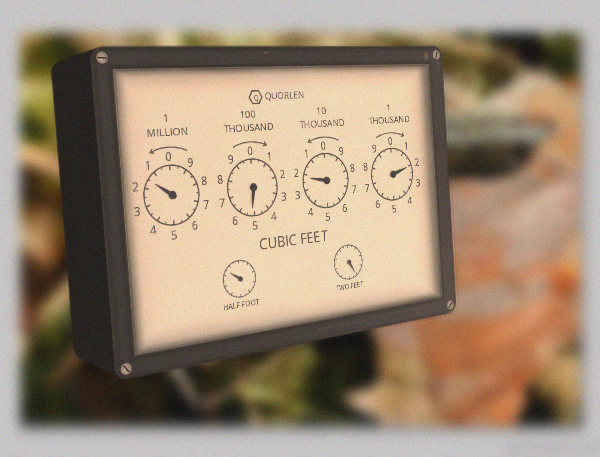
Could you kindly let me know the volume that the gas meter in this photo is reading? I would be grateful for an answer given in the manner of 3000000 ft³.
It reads 152200 ft³
